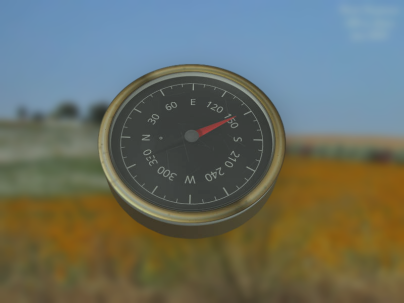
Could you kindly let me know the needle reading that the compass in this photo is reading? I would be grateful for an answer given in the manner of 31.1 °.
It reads 150 °
